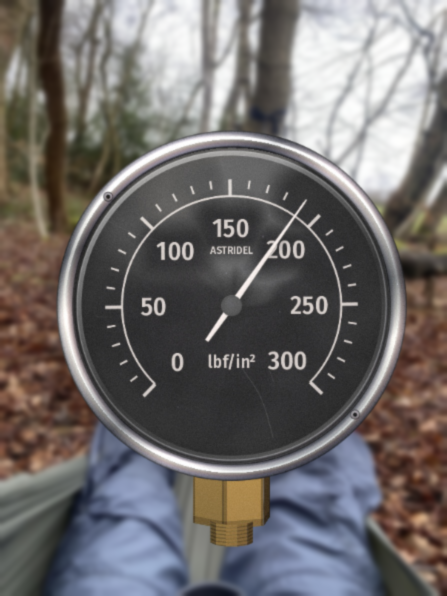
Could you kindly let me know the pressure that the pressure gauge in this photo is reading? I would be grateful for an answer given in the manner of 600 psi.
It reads 190 psi
